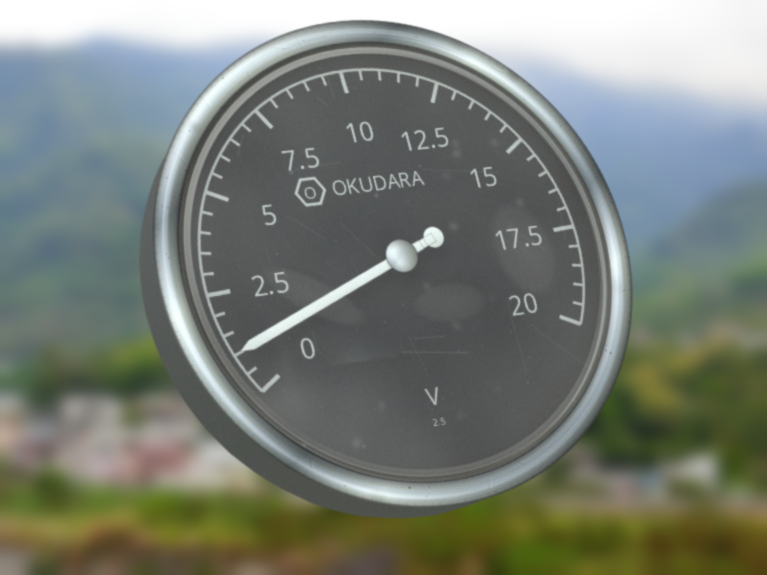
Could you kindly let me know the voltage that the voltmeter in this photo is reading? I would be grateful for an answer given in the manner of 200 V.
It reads 1 V
